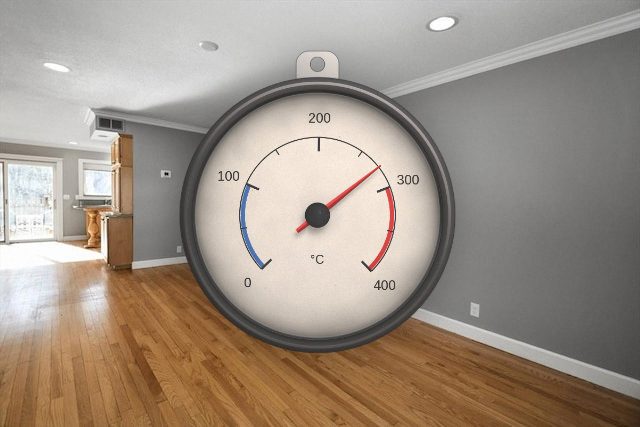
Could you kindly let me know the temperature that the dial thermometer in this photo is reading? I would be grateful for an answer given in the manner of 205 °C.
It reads 275 °C
